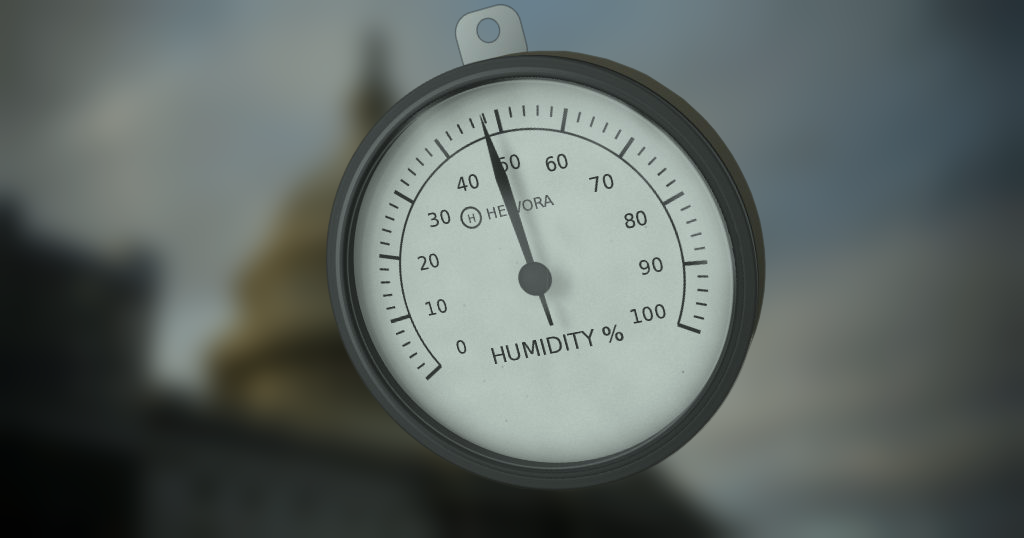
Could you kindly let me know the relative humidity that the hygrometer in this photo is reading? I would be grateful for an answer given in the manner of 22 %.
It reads 48 %
